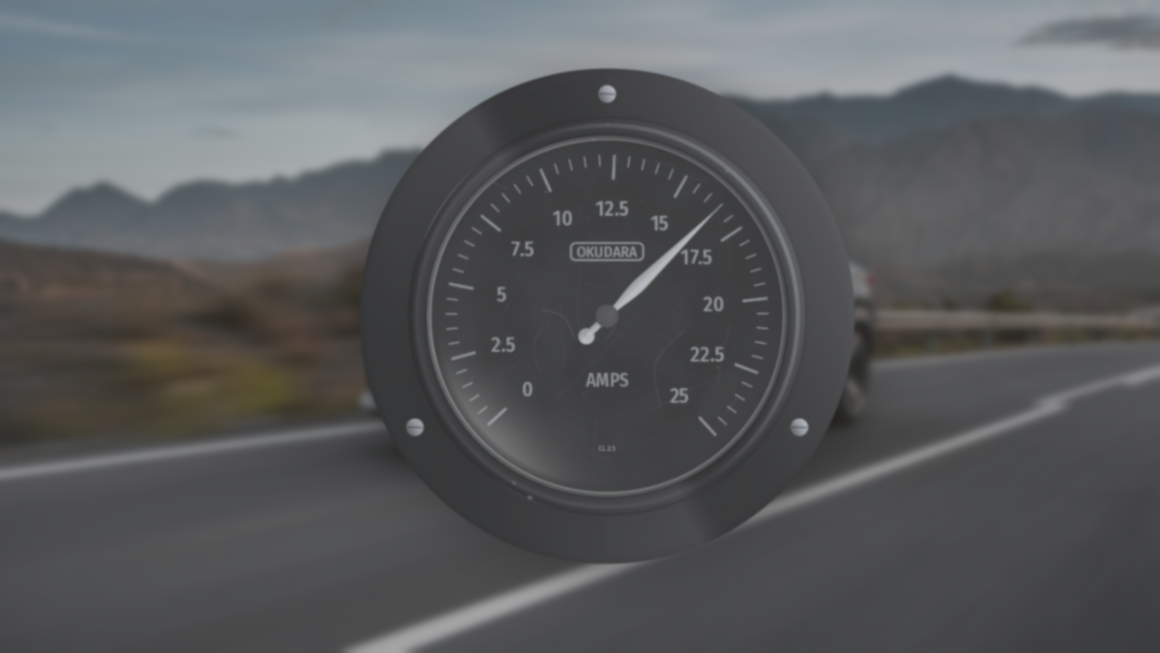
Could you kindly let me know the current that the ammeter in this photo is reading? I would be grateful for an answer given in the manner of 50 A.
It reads 16.5 A
